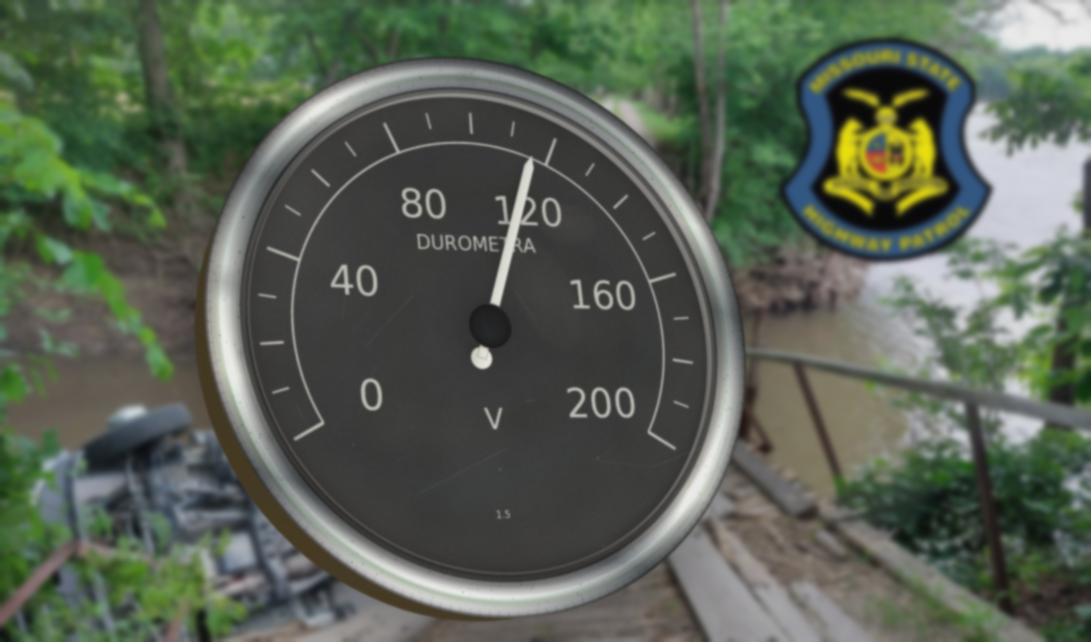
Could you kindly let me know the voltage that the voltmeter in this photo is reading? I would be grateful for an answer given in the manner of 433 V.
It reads 115 V
